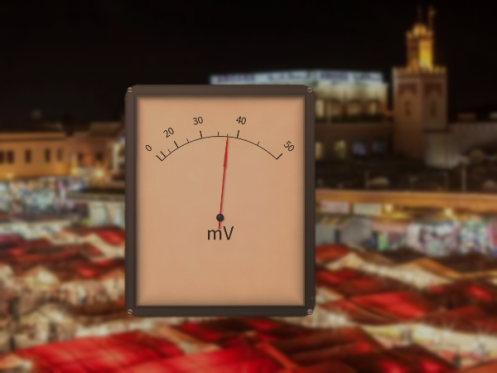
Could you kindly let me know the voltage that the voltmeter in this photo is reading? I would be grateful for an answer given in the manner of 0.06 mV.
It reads 37.5 mV
